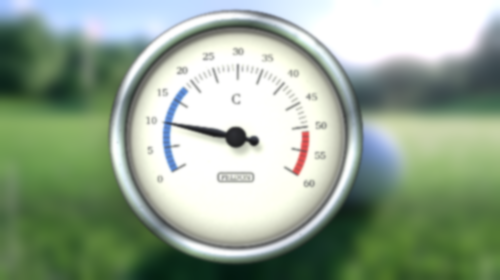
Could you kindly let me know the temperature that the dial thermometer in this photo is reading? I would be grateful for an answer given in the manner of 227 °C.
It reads 10 °C
